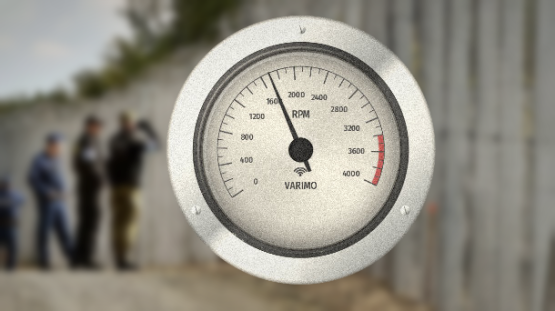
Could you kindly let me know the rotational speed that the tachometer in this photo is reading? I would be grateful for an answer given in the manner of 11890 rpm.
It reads 1700 rpm
